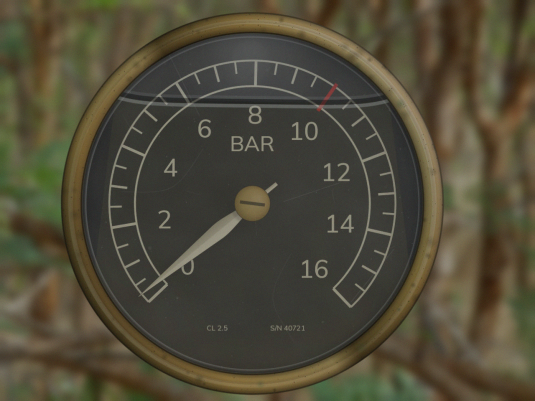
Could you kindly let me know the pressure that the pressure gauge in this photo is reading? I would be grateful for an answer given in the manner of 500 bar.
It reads 0.25 bar
